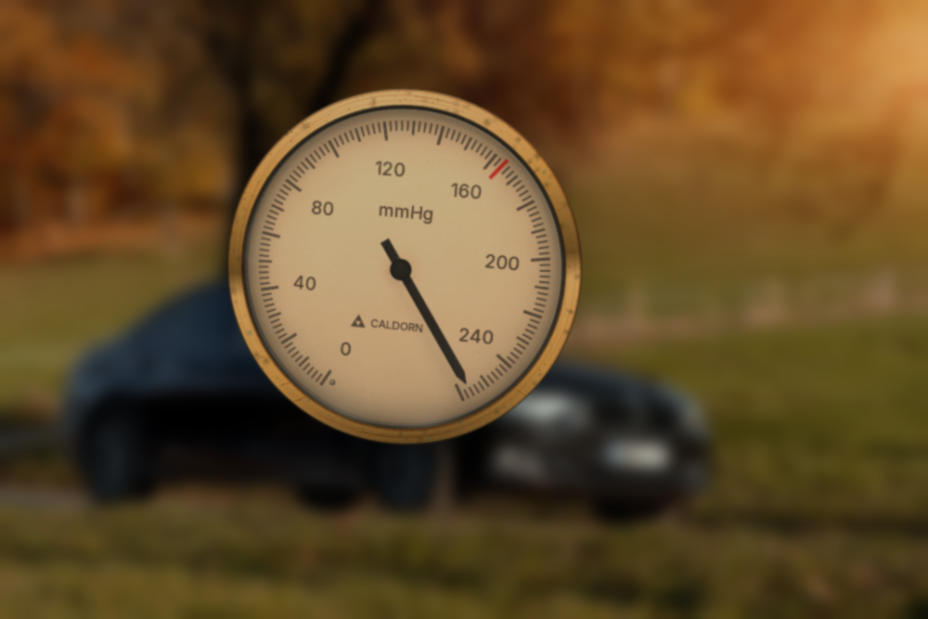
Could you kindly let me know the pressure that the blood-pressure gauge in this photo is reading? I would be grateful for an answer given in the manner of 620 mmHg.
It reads 256 mmHg
